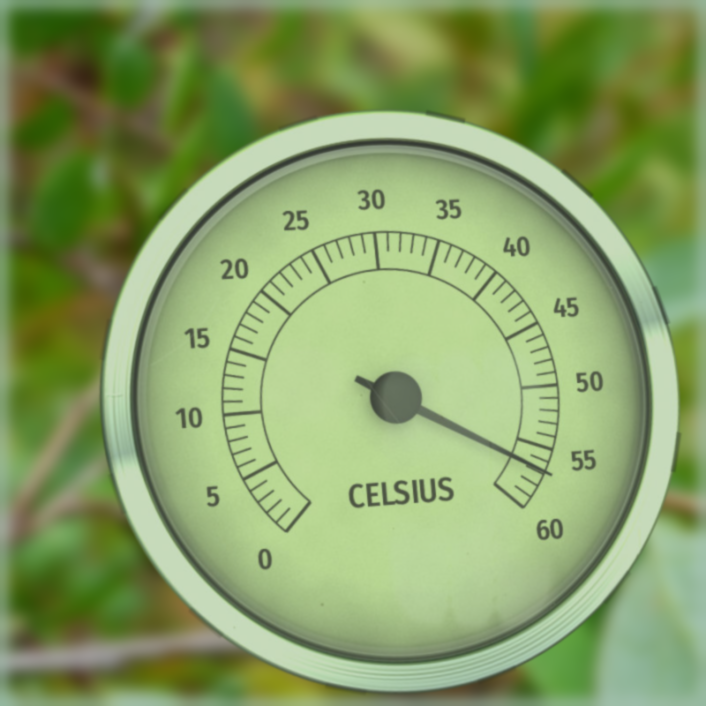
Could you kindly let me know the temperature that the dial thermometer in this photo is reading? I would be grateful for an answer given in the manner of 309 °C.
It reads 57 °C
